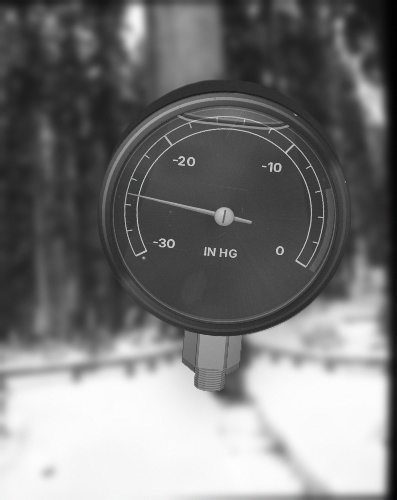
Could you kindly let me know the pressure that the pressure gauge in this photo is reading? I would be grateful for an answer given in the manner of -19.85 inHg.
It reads -25 inHg
